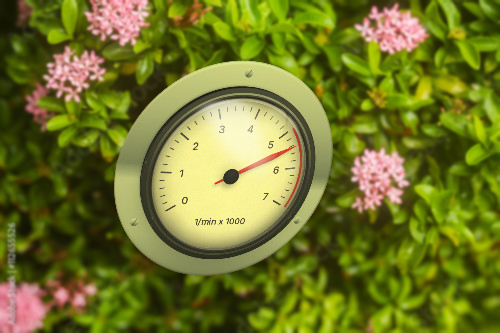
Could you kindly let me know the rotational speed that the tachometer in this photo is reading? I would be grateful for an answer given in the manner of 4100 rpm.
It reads 5400 rpm
